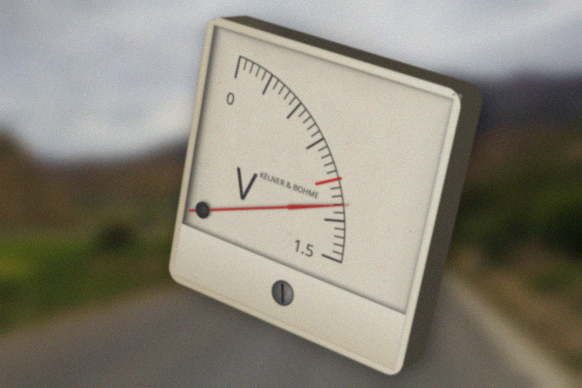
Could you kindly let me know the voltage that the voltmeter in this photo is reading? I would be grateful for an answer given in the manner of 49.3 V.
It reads 1.15 V
